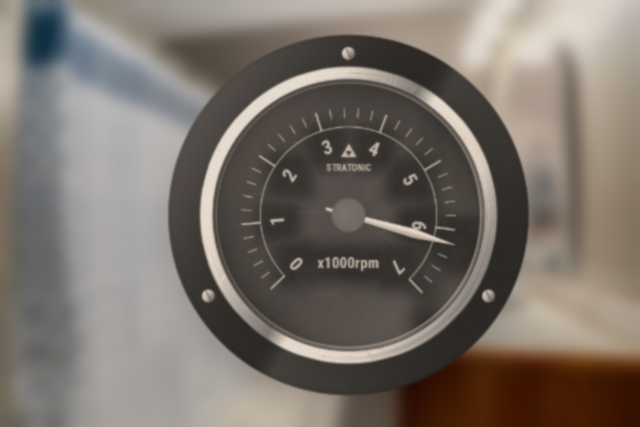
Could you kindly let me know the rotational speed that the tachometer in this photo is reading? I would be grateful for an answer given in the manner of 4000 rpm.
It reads 6200 rpm
